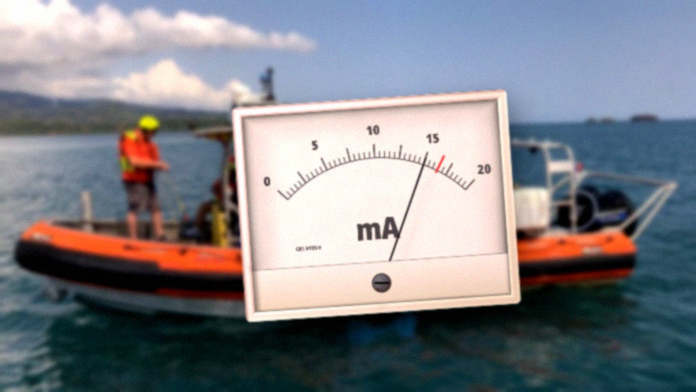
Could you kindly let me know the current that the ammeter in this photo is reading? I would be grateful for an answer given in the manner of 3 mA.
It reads 15 mA
